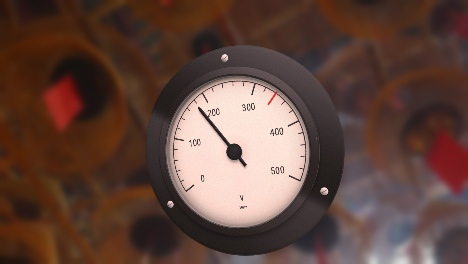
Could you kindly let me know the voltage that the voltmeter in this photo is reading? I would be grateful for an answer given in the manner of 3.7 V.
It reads 180 V
